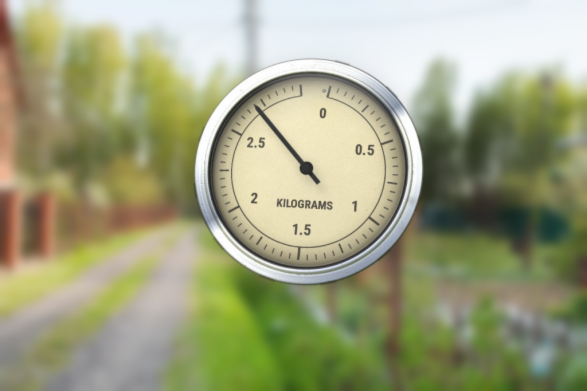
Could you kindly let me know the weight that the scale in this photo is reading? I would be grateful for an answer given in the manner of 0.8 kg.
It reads 2.7 kg
